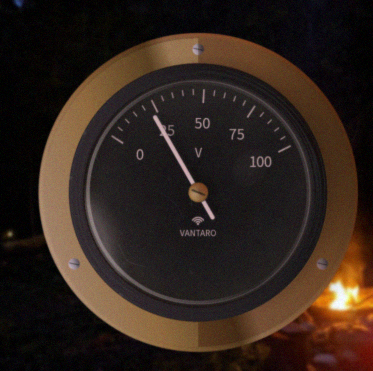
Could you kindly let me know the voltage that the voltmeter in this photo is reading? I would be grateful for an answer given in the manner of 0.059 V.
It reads 22.5 V
